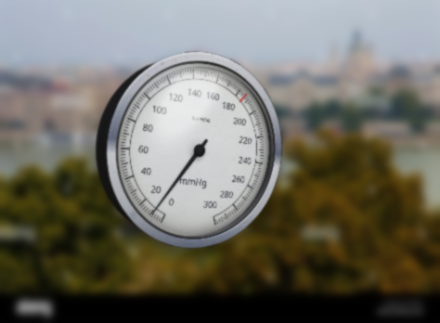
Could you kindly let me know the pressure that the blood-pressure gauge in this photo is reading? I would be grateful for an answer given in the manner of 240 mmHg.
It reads 10 mmHg
